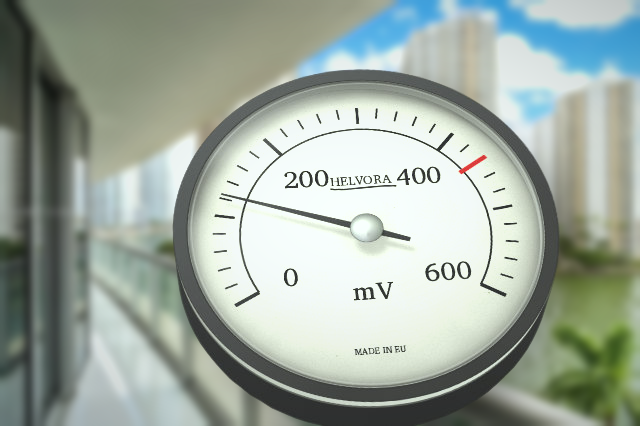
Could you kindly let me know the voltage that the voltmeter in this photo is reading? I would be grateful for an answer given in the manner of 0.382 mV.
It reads 120 mV
